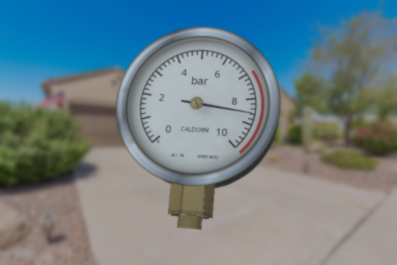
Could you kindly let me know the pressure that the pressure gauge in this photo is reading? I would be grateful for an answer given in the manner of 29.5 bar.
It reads 8.6 bar
